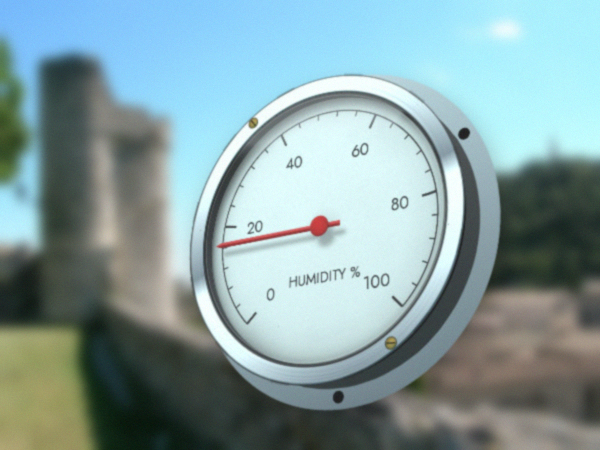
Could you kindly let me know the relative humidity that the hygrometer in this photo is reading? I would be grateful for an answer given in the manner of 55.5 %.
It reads 16 %
